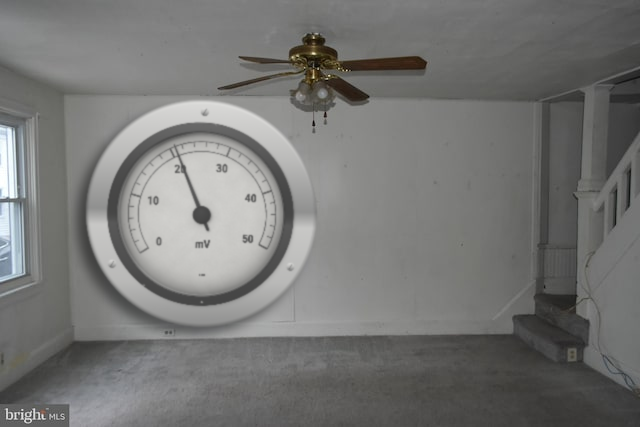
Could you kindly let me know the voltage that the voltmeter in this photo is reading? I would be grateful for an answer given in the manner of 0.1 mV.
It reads 21 mV
